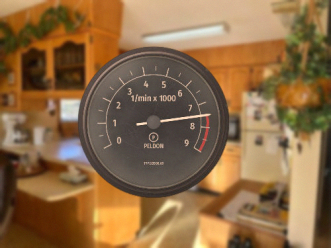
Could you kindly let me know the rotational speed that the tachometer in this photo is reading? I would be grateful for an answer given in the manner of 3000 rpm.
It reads 7500 rpm
